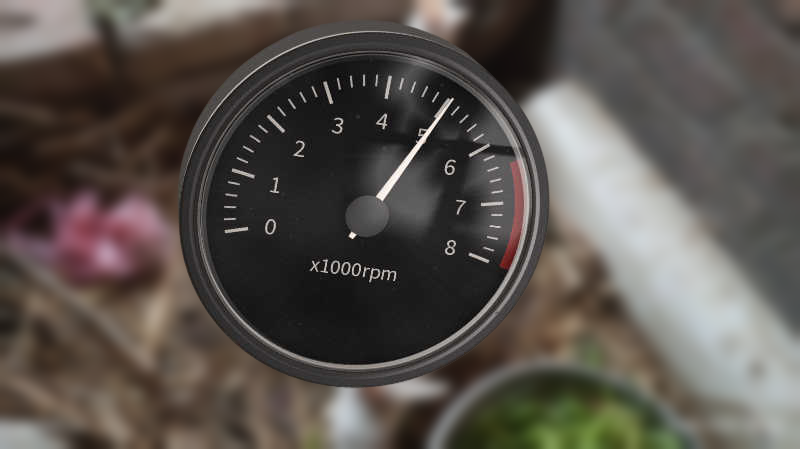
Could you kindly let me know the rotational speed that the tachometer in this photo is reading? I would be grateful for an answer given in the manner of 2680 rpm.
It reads 5000 rpm
